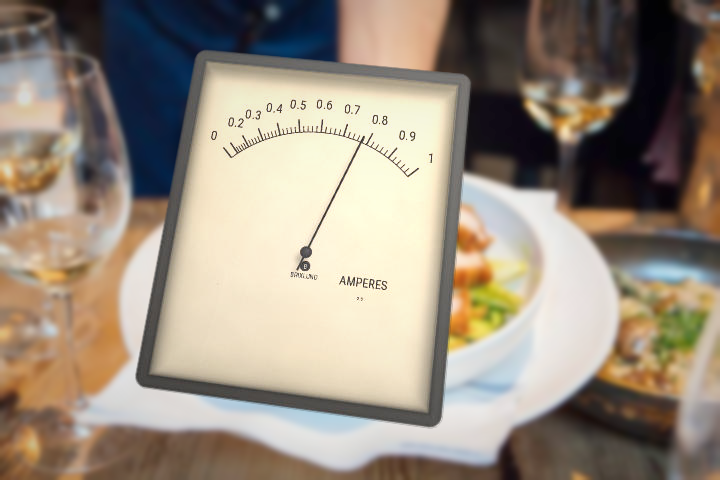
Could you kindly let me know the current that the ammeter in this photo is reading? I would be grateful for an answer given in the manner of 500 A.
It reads 0.78 A
